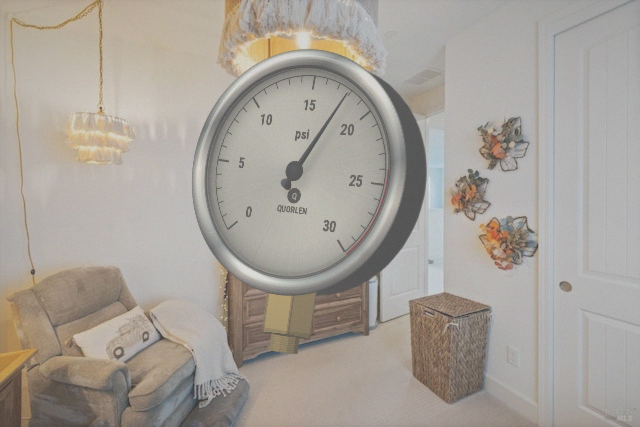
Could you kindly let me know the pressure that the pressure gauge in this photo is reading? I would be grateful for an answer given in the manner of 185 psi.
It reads 18 psi
